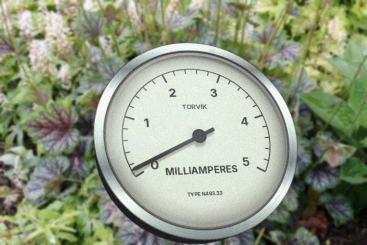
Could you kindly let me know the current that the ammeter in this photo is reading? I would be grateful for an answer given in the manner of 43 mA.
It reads 0.1 mA
